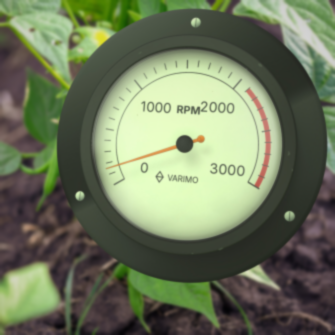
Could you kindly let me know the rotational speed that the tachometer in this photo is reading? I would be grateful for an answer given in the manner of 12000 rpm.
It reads 150 rpm
